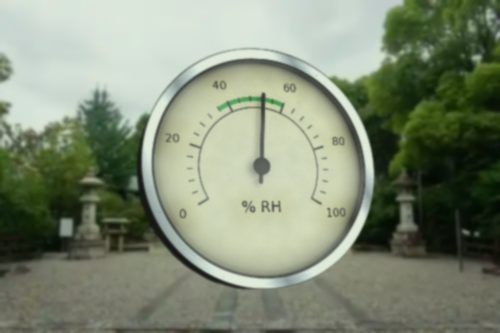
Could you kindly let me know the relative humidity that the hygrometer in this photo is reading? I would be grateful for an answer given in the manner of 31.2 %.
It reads 52 %
